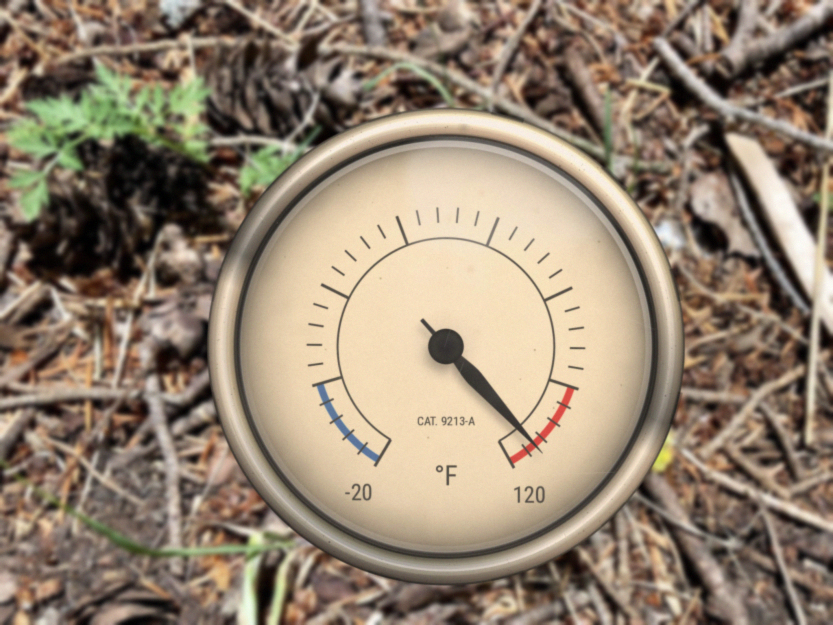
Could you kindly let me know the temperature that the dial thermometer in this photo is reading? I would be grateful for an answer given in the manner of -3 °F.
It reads 114 °F
